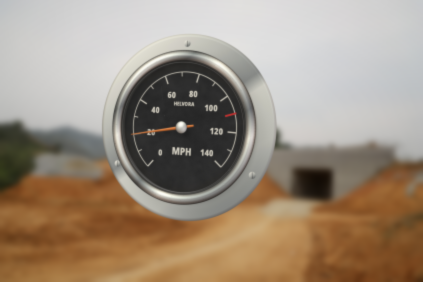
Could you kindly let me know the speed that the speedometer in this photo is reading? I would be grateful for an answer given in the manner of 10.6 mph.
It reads 20 mph
